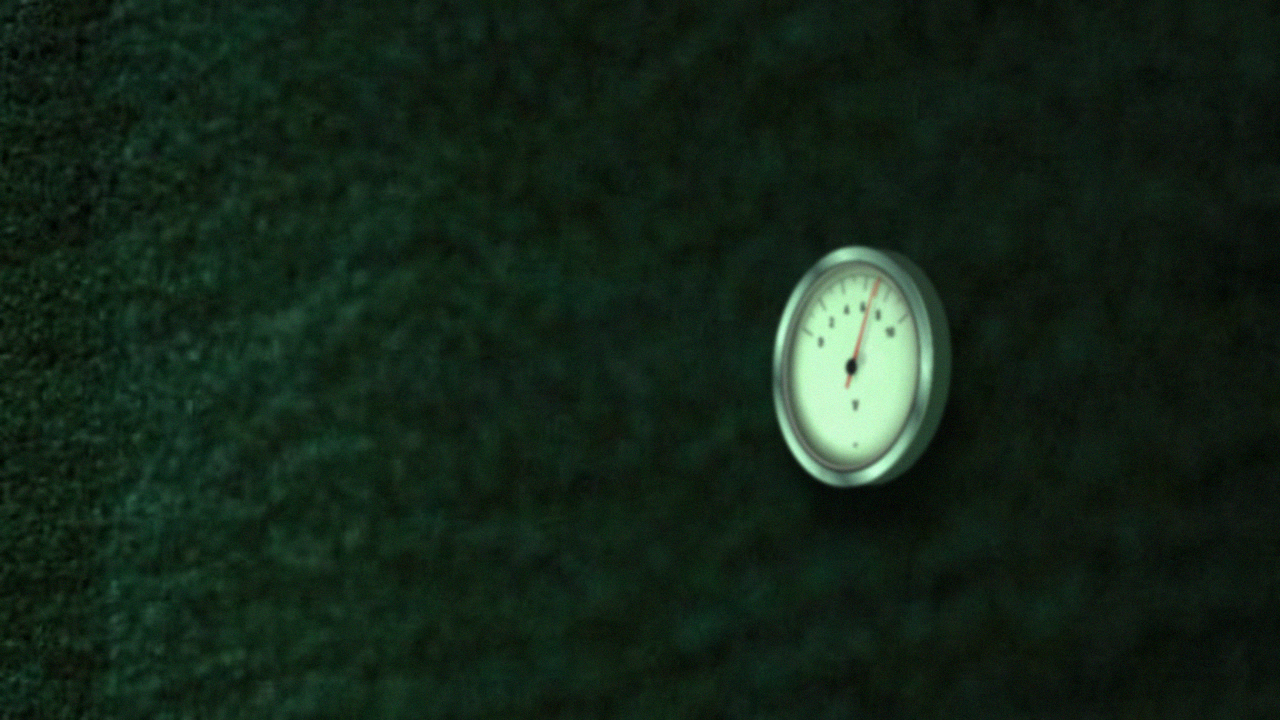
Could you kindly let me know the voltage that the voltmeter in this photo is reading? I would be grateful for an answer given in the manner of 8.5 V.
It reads 7 V
